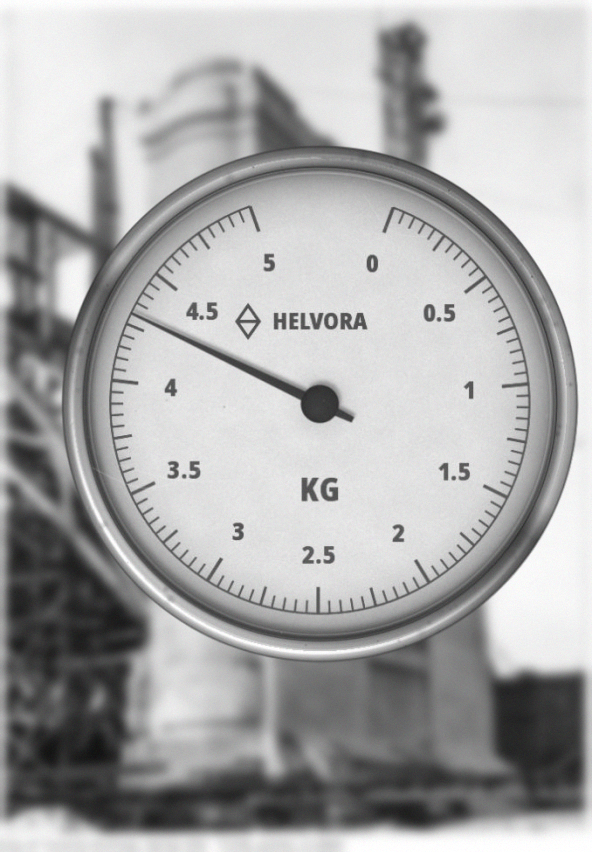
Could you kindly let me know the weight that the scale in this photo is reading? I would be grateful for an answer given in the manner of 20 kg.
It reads 4.3 kg
